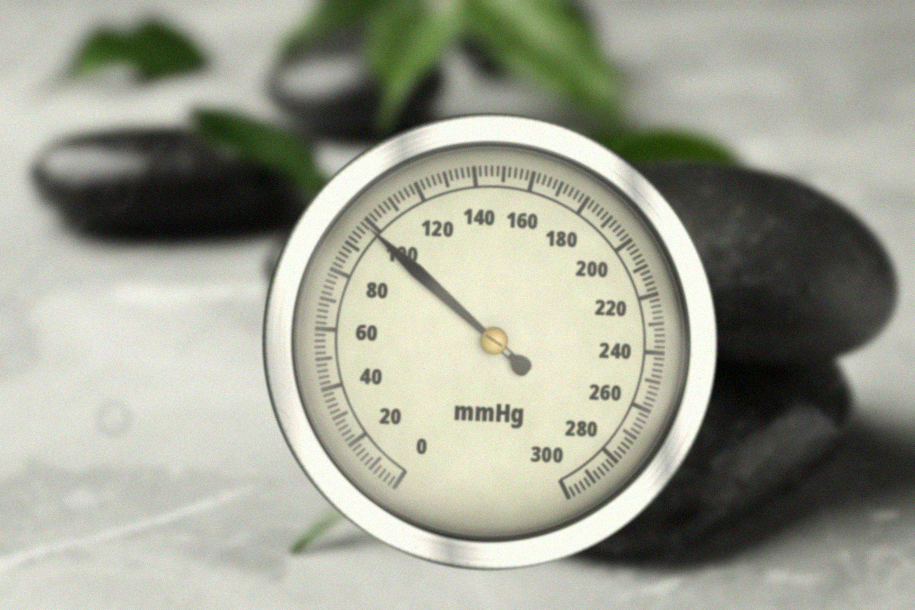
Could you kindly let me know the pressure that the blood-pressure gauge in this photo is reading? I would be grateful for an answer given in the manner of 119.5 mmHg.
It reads 98 mmHg
